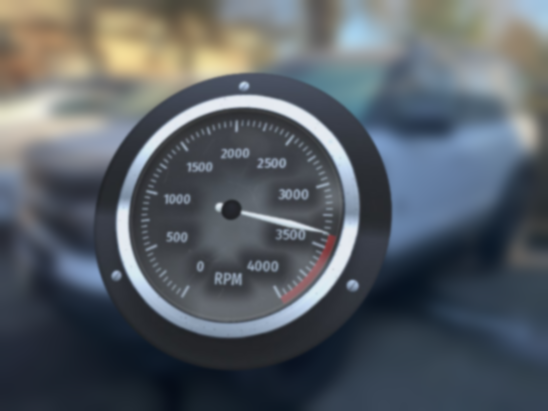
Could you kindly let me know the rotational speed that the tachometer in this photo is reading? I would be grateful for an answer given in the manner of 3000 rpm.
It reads 3400 rpm
